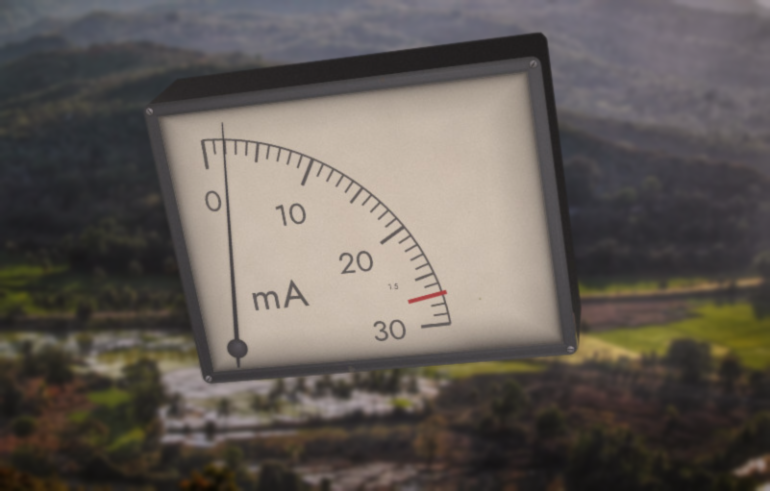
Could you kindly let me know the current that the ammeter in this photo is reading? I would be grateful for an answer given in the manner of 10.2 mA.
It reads 2 mA
